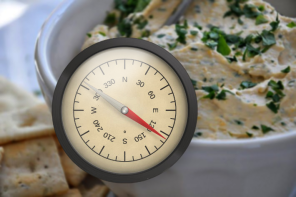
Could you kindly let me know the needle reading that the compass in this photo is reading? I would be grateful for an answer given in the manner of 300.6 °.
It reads 125 °
